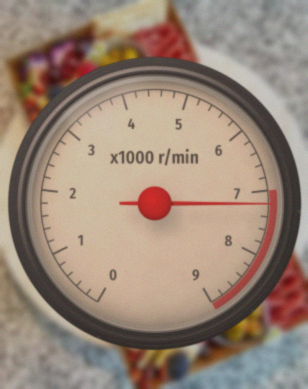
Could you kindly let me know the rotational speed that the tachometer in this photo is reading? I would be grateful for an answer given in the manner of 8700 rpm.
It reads 7200 rpm
